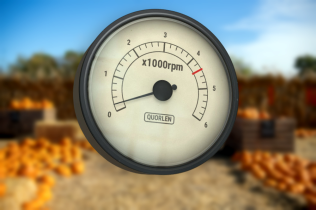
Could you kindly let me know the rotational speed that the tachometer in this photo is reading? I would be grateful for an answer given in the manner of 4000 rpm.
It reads 200 rpm
